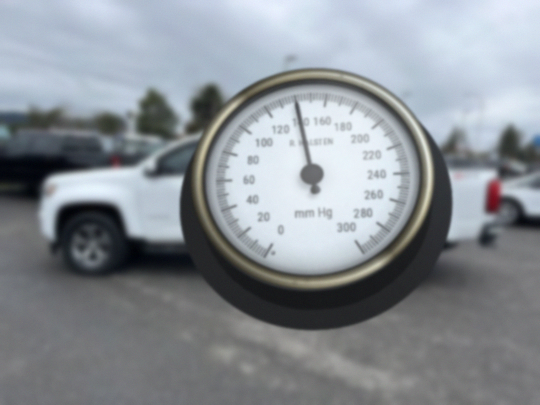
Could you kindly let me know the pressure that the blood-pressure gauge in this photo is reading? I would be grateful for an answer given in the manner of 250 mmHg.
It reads 140 mmHg
